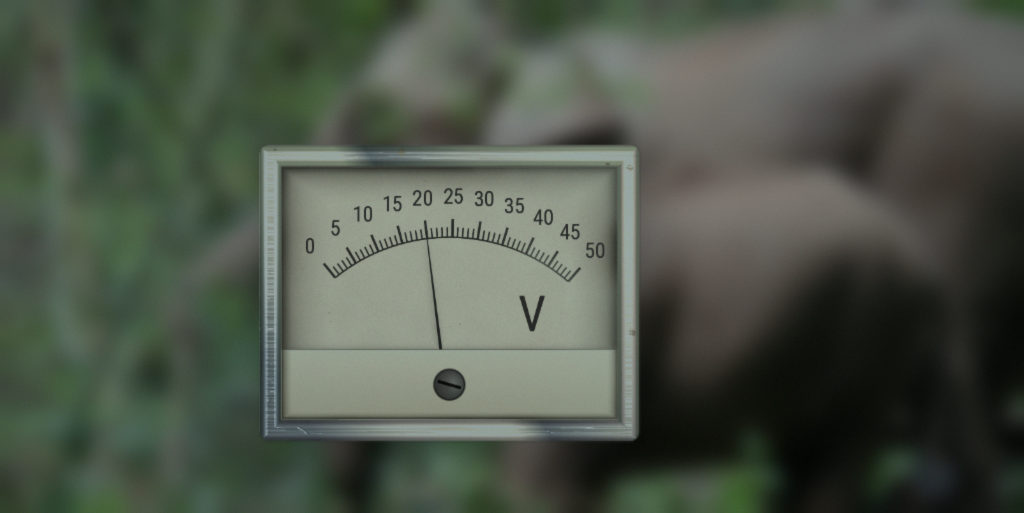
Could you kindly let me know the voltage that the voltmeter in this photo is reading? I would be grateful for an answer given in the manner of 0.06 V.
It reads 20 V
